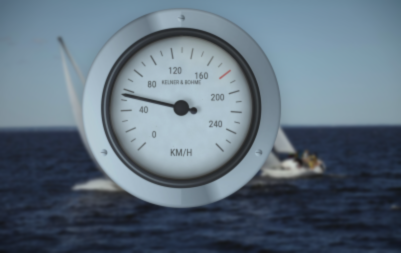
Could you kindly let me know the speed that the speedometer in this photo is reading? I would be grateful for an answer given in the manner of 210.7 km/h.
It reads 55 km/h
